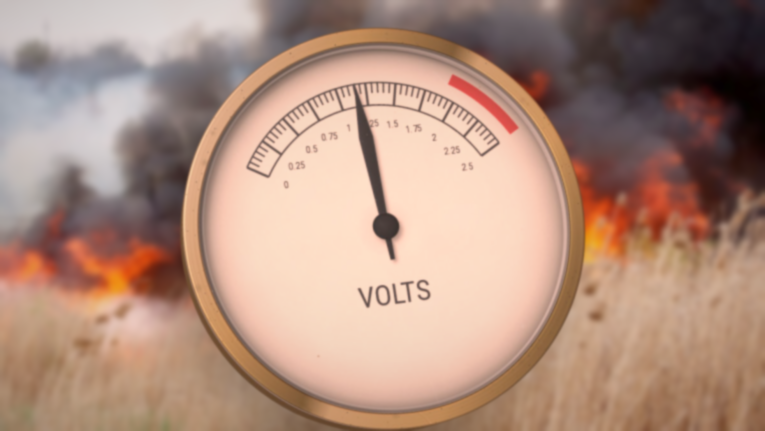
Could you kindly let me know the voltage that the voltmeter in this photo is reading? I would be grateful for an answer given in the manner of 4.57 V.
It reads 1.15 V
